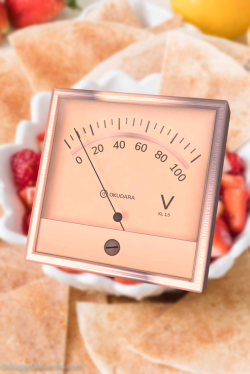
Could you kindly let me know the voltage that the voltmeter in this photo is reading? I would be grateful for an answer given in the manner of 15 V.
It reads 10 V
